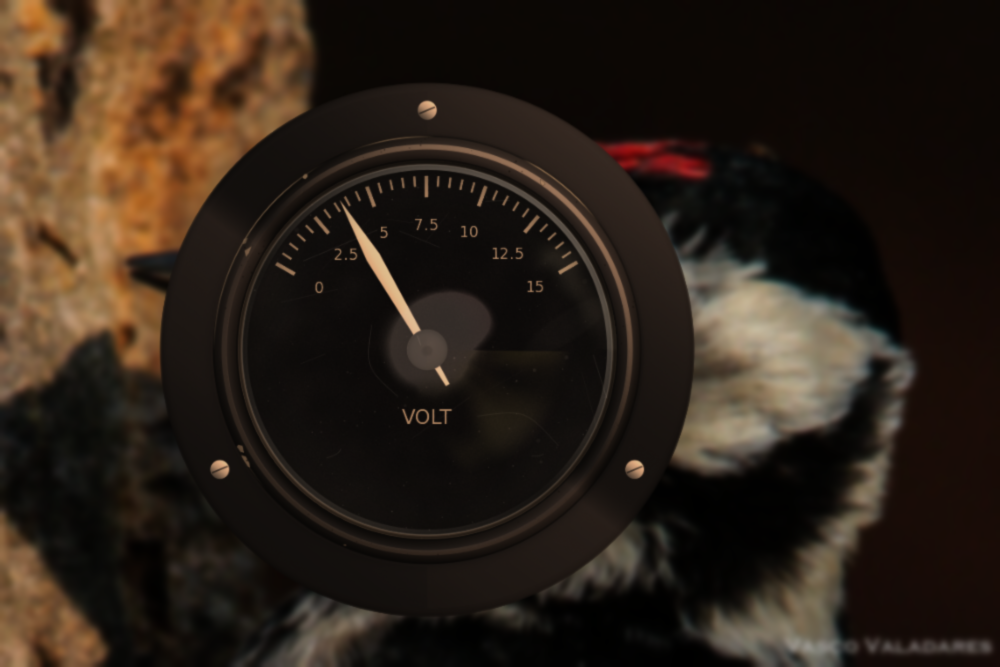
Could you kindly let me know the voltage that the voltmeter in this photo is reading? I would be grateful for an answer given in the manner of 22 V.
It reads 3.75 V
